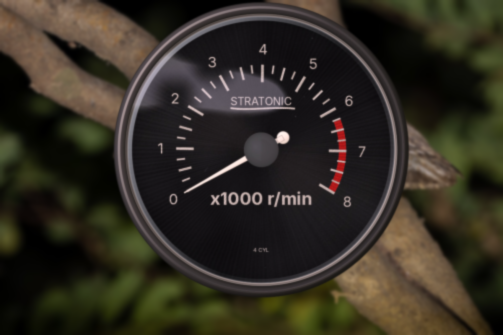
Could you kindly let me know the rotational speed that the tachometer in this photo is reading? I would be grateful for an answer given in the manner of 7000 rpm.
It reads 0 rpm
